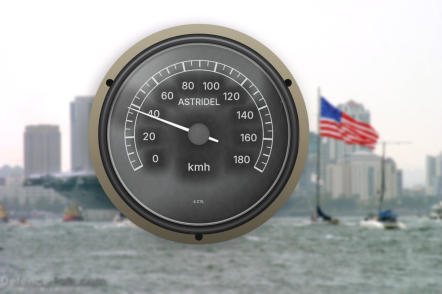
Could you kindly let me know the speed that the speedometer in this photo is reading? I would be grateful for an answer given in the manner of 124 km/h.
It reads 37.5 km/h
